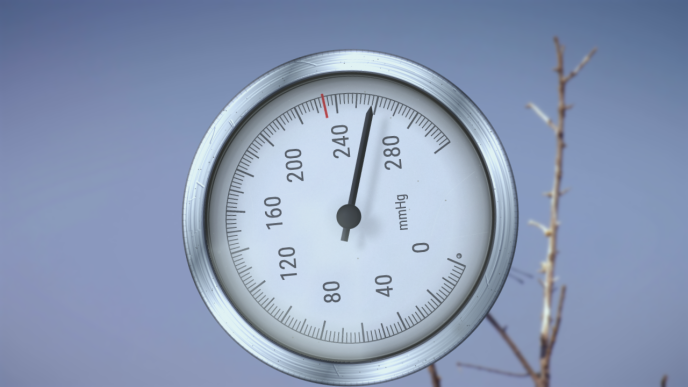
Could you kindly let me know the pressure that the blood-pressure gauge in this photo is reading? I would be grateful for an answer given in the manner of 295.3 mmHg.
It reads 258 mmHg
